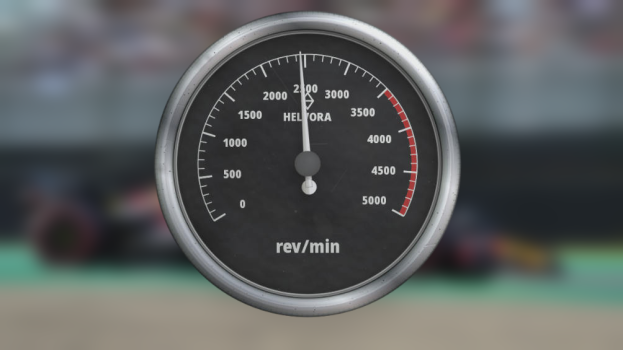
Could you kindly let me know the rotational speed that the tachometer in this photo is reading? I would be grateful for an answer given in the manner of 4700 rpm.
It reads 2450 rpm
